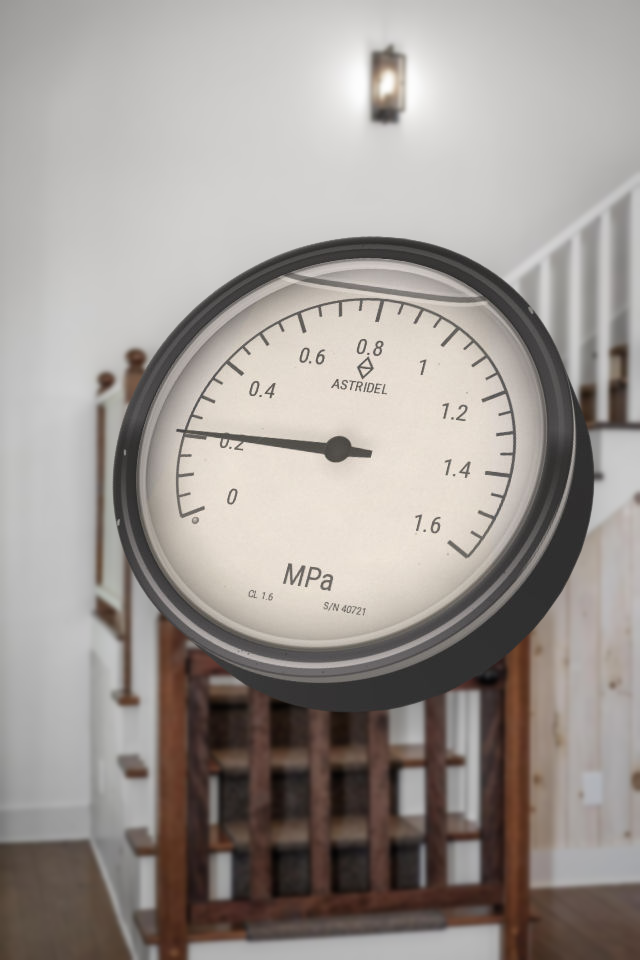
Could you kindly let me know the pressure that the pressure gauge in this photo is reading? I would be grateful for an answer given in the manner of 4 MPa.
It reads 0.2 MPa
